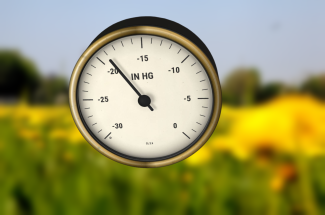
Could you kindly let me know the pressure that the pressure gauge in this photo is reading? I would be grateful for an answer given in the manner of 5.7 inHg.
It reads -19 inHg
